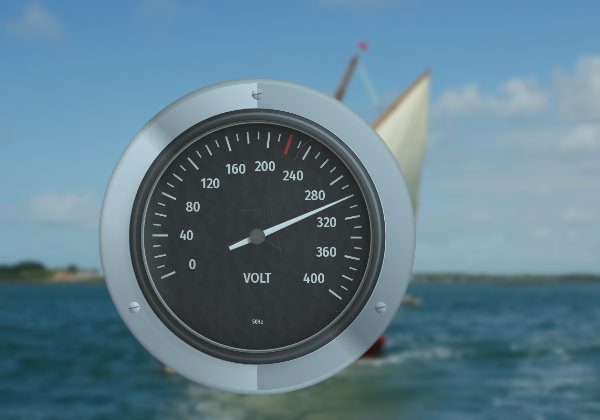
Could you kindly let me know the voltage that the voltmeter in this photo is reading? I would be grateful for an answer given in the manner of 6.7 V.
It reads 300 V
